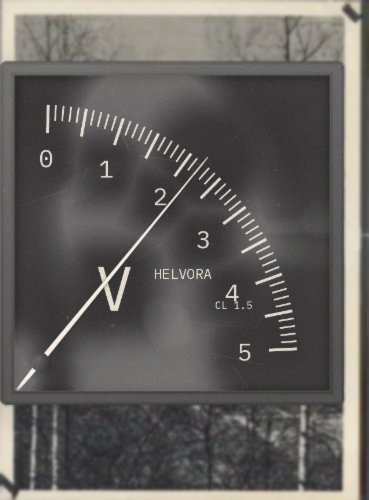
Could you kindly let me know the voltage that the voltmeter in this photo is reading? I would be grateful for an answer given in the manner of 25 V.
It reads 2.2 V
